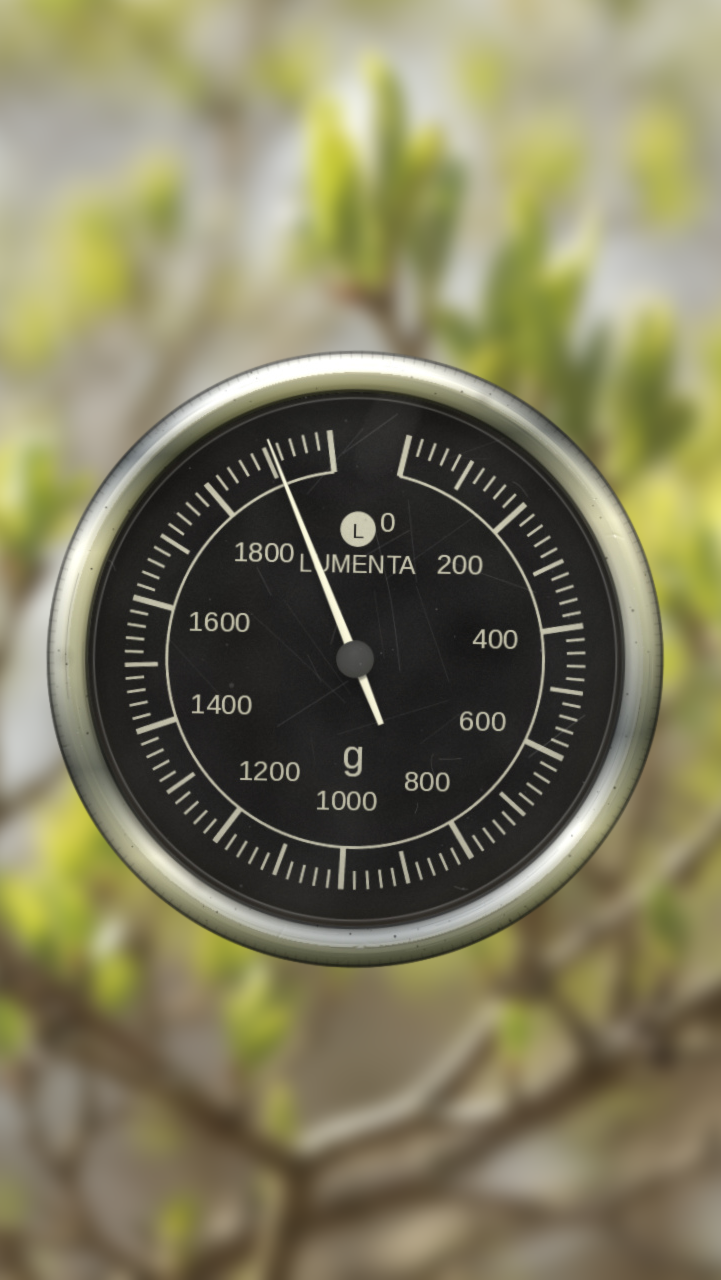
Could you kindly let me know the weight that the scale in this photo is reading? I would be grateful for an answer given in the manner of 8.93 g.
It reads 1910 g
